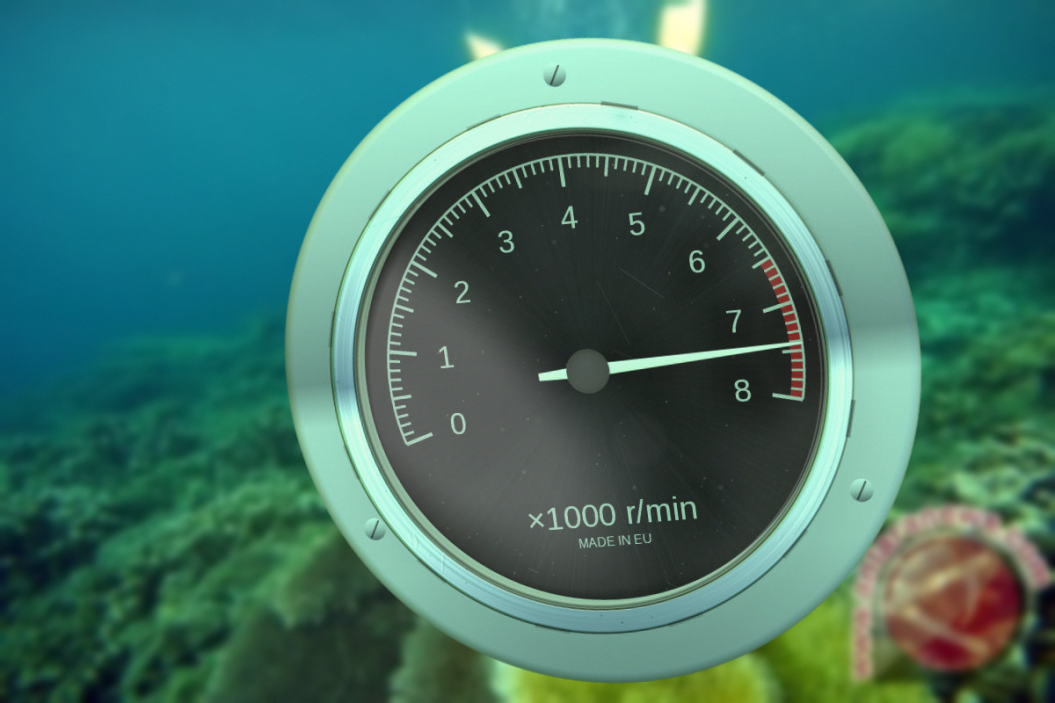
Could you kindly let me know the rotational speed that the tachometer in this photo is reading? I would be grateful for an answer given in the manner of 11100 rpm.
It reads 7400 rpm
